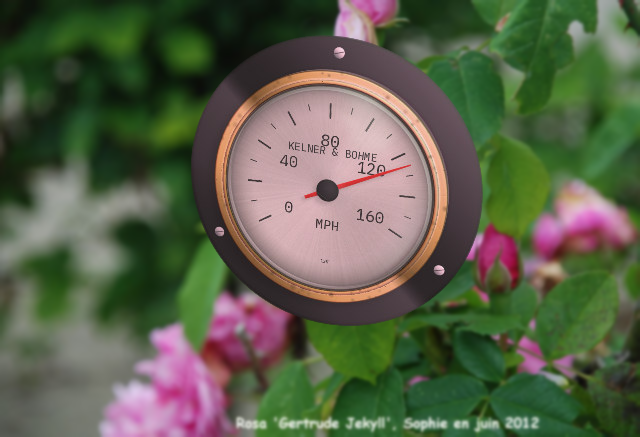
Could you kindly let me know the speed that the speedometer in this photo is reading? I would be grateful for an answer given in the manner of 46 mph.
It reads 125 mph
